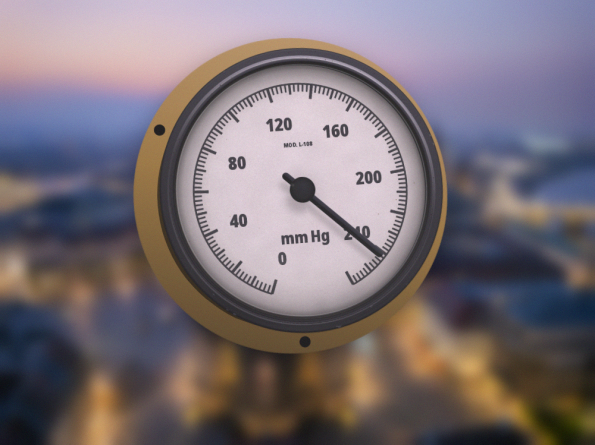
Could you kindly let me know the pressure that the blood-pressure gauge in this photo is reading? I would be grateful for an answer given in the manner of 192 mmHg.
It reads 242 mmHg
